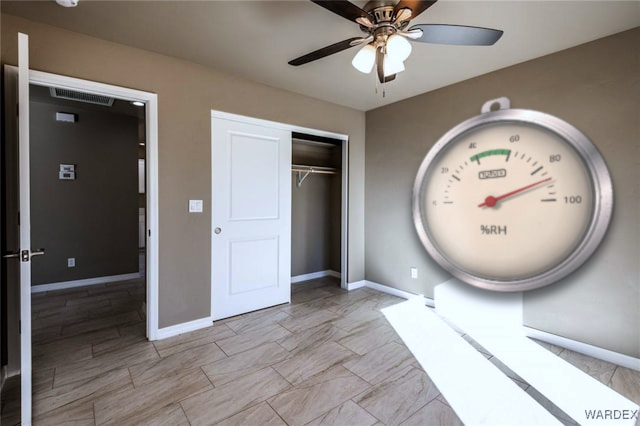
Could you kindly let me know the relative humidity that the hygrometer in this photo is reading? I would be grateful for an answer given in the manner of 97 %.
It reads 88 %
